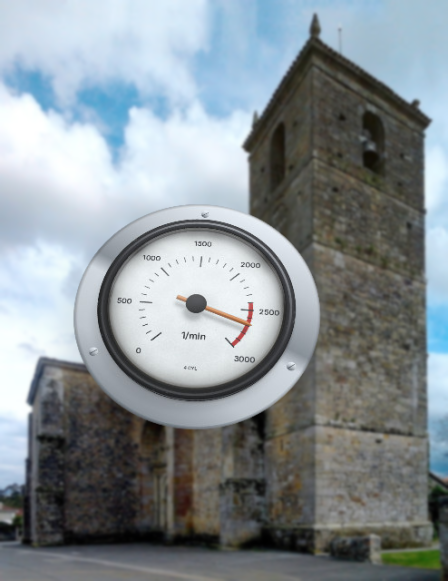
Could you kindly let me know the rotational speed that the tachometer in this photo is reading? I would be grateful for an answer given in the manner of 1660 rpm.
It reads 2700 rpm
